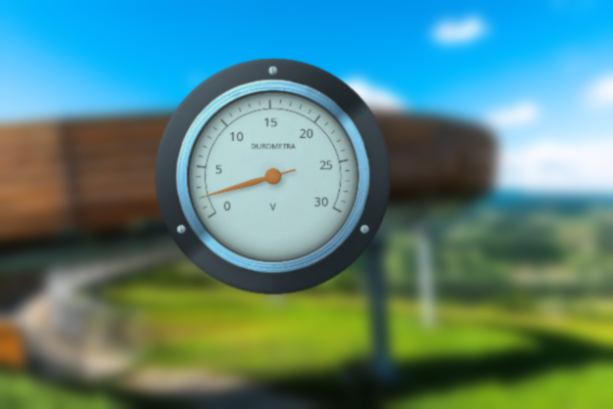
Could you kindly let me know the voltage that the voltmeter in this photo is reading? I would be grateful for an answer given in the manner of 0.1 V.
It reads 2 V
